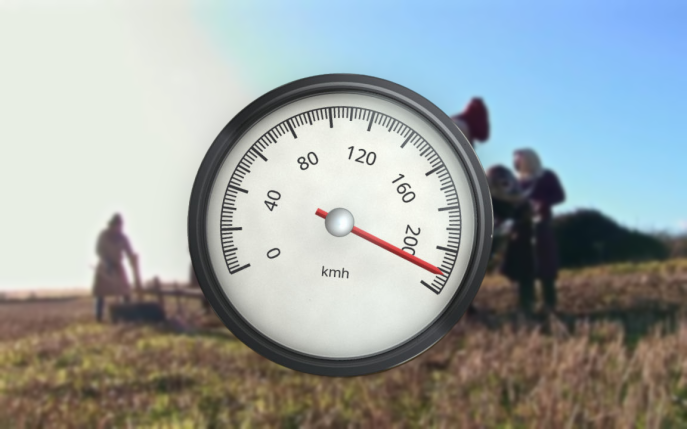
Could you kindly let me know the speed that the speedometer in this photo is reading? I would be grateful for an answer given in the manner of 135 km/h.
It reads 212 km/h
